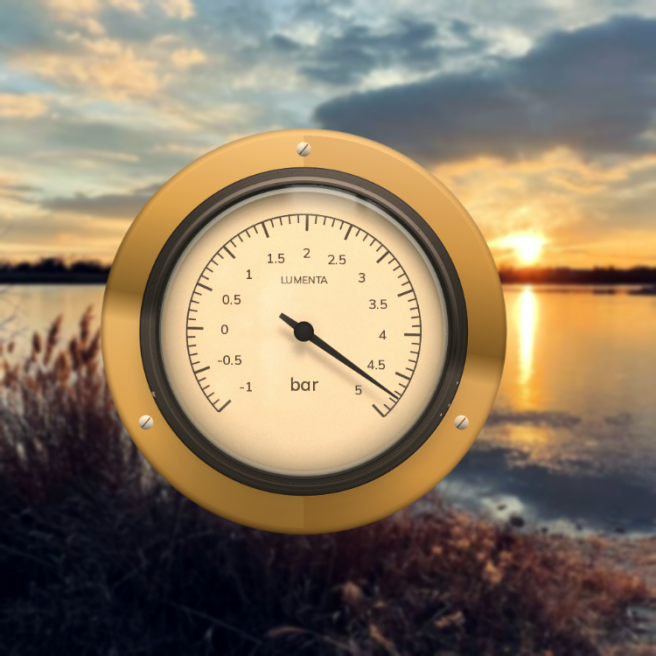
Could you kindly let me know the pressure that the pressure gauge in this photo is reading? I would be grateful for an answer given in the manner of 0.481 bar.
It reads 4.75 bar
